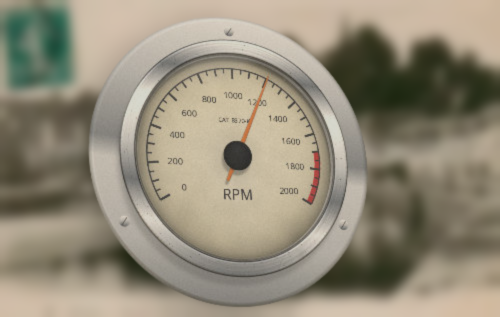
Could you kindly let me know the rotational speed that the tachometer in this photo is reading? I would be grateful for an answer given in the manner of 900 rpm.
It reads 1200 rpm
